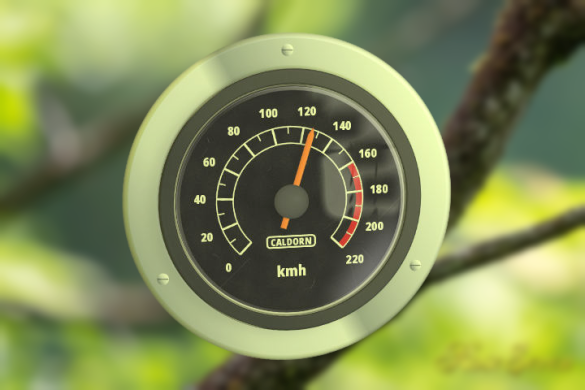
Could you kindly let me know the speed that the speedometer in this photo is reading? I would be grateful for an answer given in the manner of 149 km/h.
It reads 125 km/h
